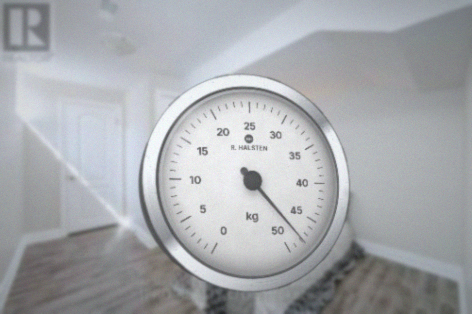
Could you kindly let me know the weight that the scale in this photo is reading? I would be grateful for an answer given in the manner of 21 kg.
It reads 48 kg
